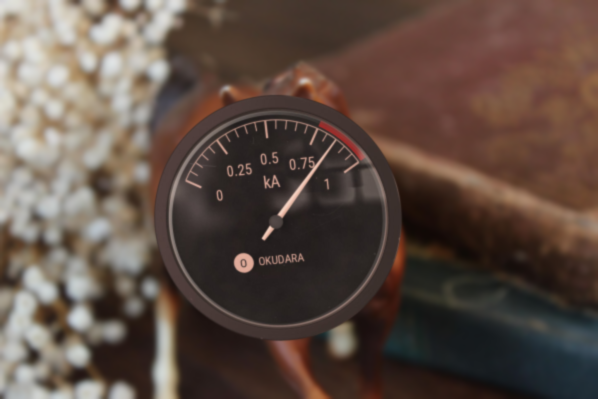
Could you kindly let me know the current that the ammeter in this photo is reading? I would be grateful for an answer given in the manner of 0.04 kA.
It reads 0.85 kA
